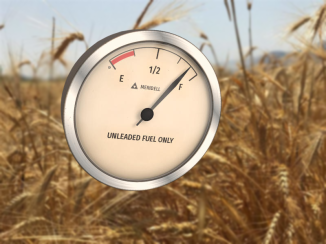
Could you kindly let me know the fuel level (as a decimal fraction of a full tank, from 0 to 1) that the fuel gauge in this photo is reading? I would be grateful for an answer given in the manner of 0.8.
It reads 0.875
